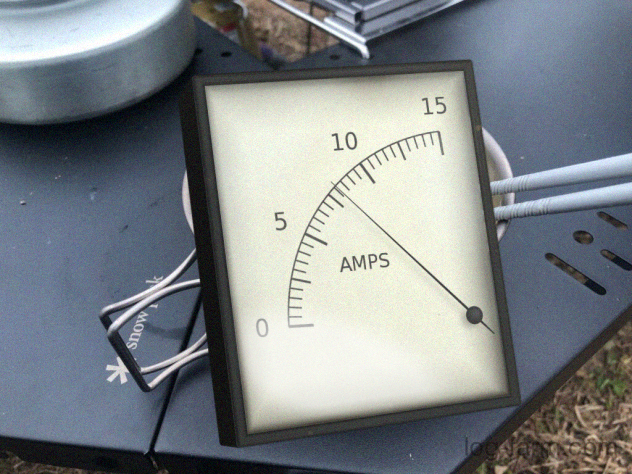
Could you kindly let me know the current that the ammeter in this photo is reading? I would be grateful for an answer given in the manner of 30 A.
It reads 8 A
